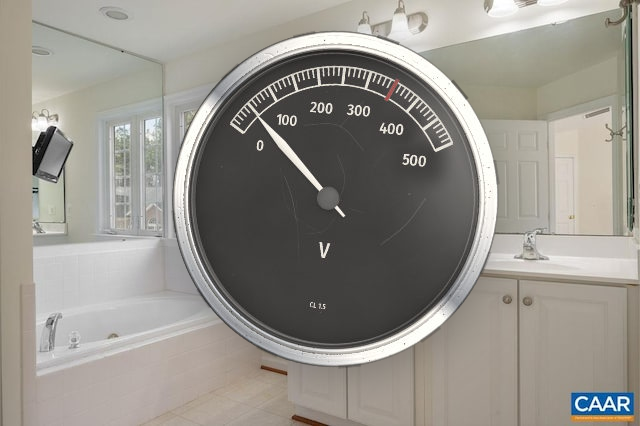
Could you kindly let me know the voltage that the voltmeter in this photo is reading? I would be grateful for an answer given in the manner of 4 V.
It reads 50 V
